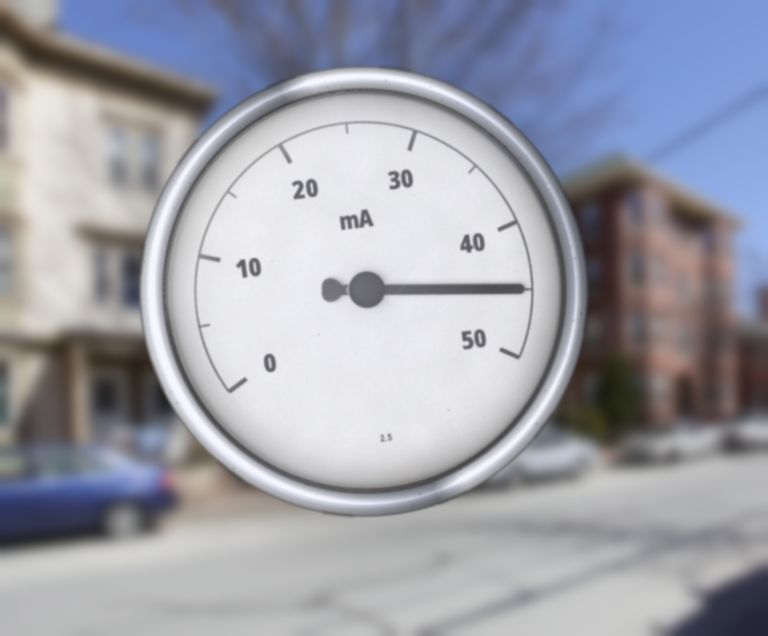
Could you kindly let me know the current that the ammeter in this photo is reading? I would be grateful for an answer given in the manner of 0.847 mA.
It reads 45 mA
